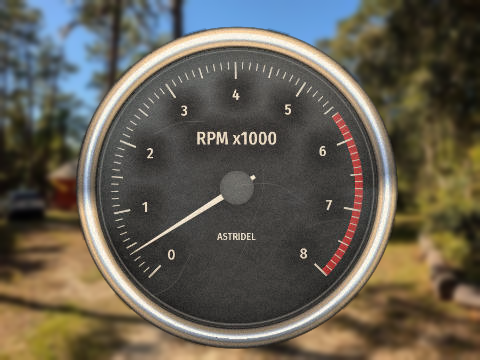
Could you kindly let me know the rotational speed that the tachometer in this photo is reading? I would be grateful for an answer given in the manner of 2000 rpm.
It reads 400 rpm
